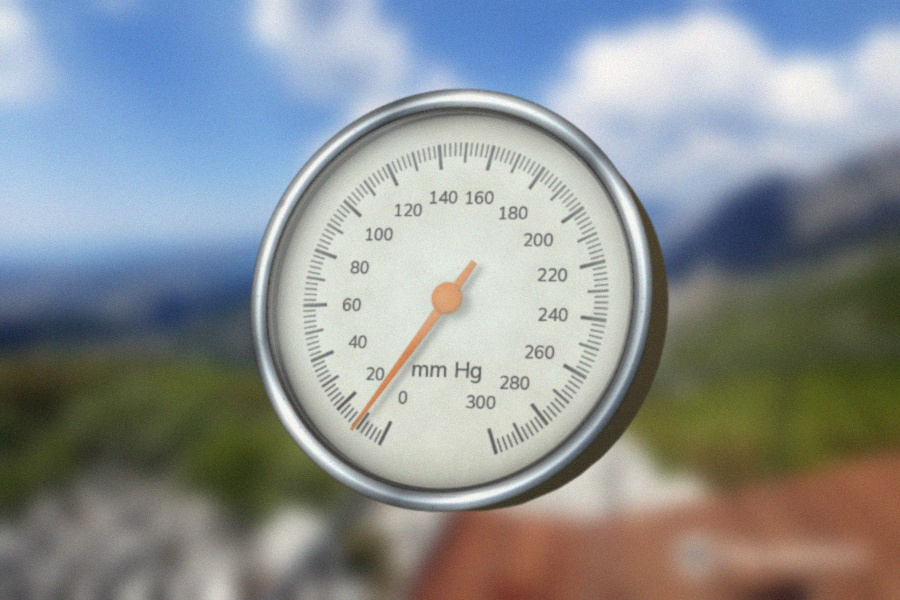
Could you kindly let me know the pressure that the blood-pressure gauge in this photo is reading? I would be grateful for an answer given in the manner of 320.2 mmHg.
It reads 10 mmHg
